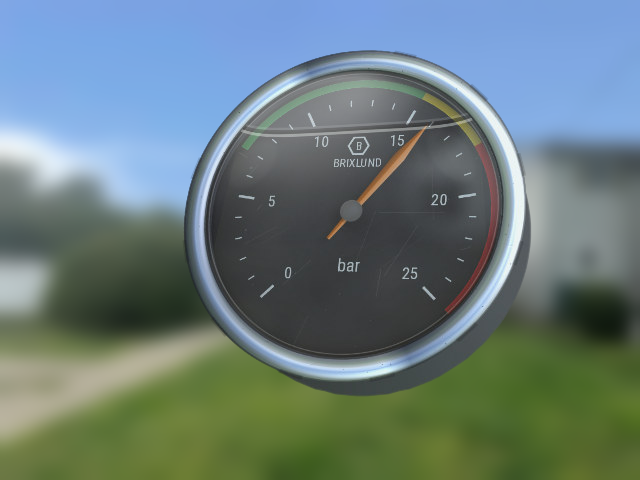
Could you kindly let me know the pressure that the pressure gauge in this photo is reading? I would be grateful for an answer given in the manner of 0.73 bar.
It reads 16 bar
